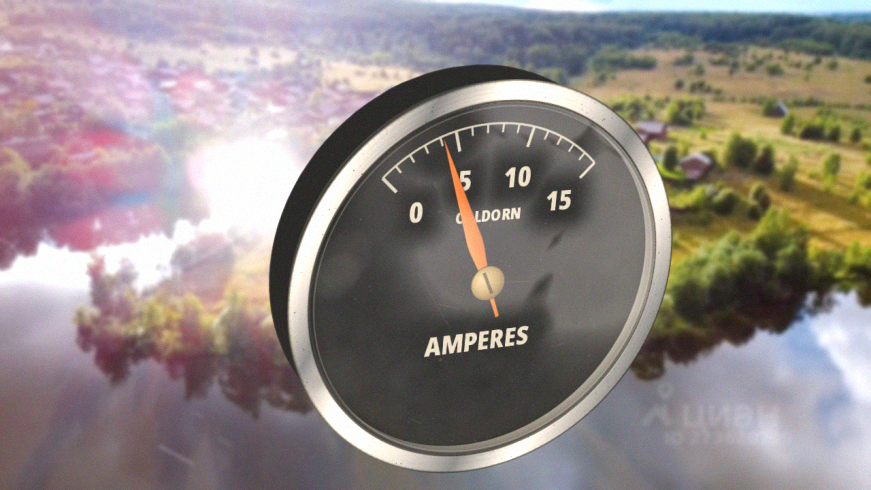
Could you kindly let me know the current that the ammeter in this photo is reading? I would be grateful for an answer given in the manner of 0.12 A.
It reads 4 A
